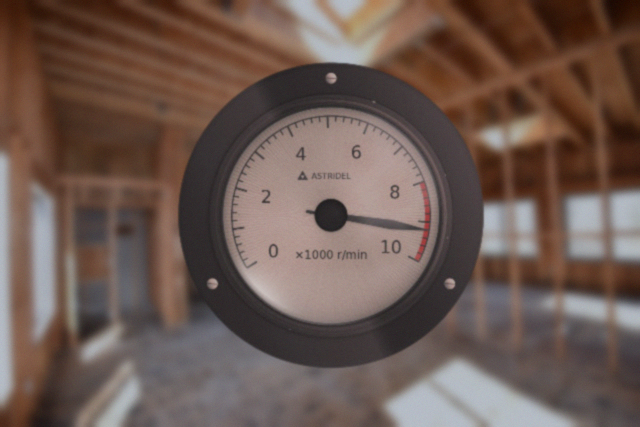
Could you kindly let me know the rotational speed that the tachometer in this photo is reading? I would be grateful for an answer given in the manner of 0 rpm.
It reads 9200 rpm
